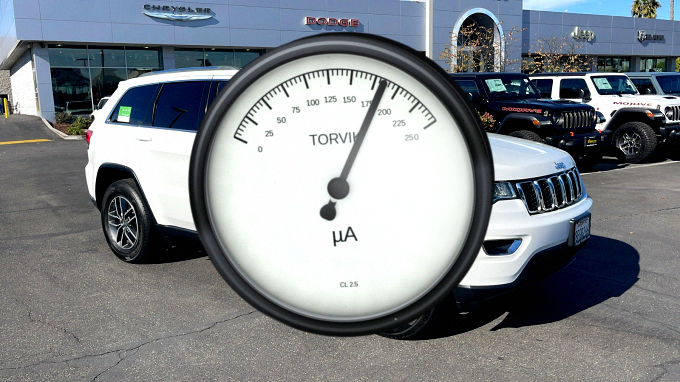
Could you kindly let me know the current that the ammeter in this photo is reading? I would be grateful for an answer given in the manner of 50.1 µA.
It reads 185 µA
